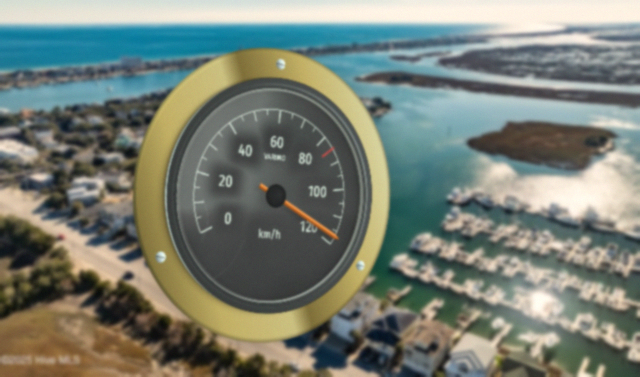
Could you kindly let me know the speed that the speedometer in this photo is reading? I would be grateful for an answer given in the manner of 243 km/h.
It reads 117.5 km/h
